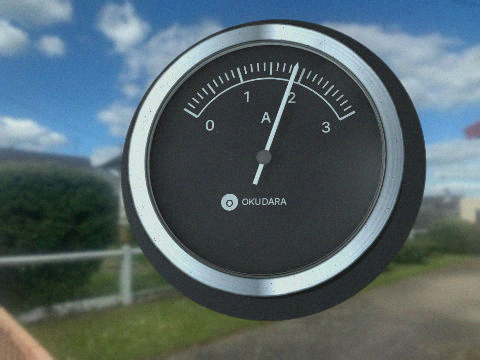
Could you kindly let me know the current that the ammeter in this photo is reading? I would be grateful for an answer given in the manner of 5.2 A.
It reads 1.9 A
